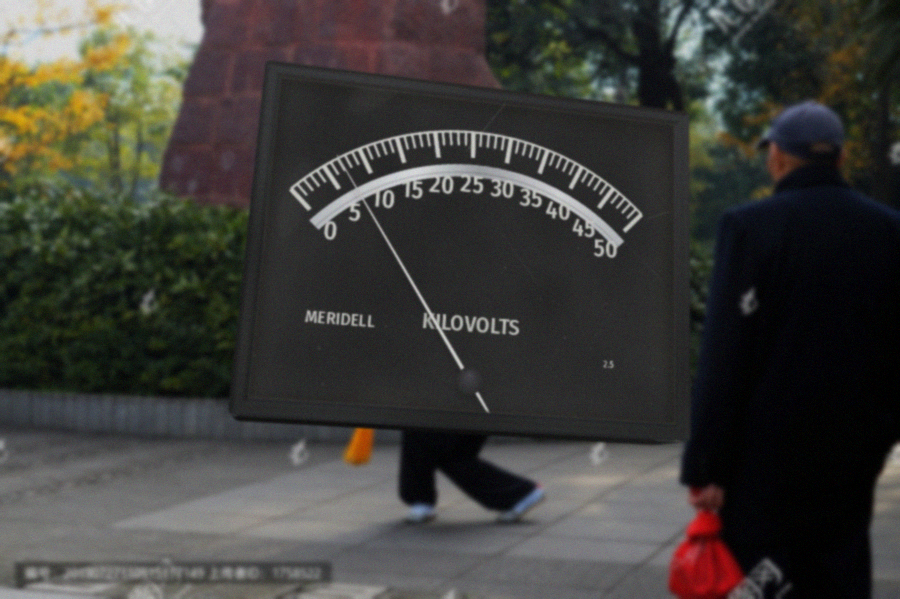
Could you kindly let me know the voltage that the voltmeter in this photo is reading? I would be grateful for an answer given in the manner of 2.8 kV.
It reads 7 kV
